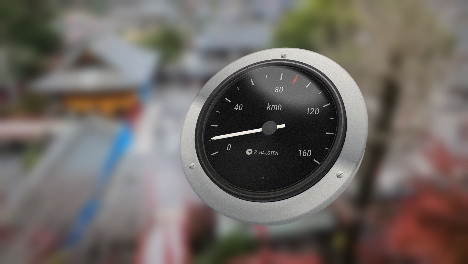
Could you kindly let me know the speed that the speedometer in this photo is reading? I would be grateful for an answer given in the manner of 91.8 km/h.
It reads 10 km/h
